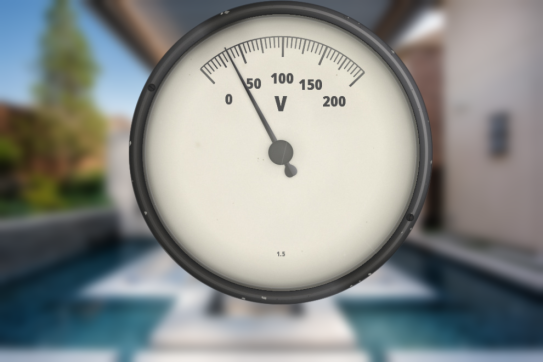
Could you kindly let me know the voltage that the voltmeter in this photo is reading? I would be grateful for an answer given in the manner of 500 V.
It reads 35 V
